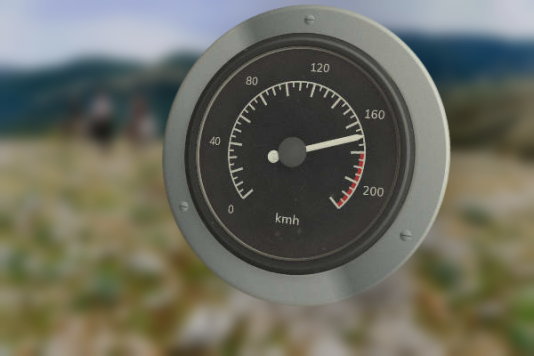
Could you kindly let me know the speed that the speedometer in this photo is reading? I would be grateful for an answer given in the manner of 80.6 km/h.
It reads 170 km/h
